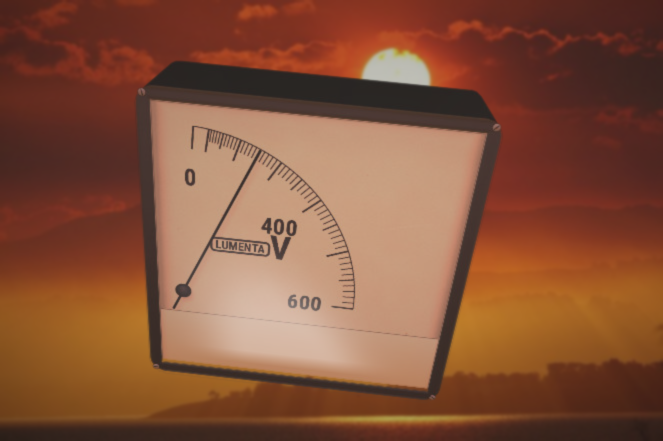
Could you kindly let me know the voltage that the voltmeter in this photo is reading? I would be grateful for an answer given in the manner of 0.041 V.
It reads 250 V
